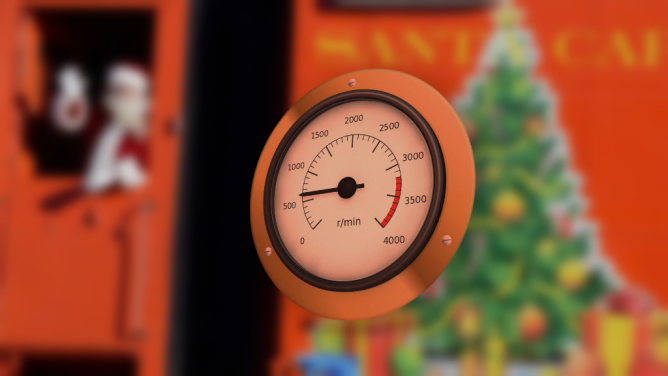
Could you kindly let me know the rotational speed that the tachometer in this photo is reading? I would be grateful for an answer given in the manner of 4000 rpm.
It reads 600 rpm
